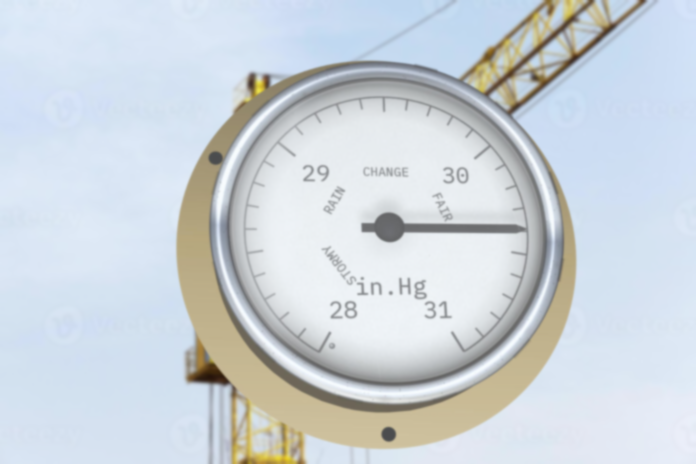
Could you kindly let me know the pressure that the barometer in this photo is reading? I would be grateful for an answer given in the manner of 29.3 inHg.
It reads 30.4 inHg
